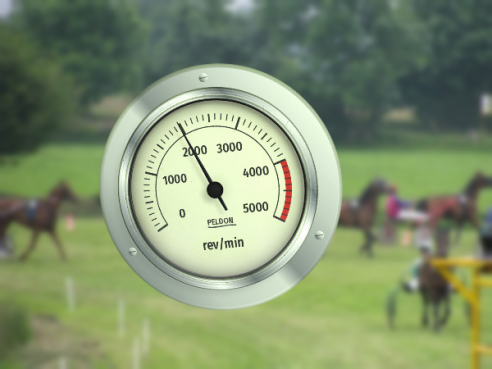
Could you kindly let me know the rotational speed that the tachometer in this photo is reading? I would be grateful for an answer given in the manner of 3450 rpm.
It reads 2000 rpm
